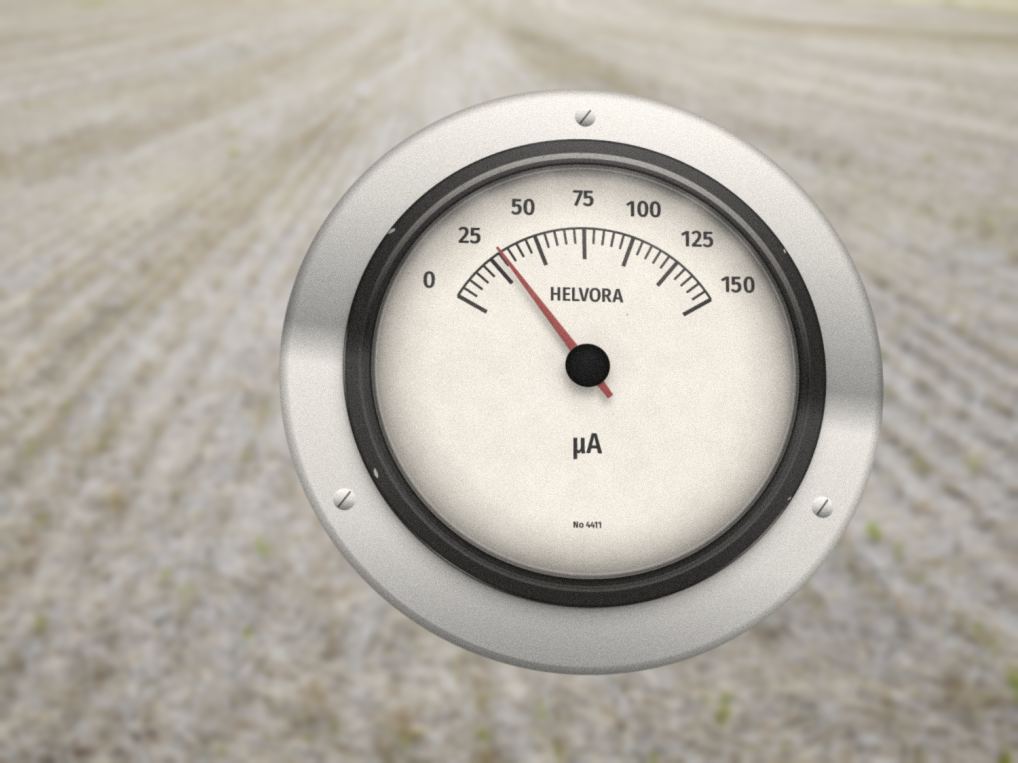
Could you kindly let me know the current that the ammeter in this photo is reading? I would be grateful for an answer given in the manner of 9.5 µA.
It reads 30 µA
